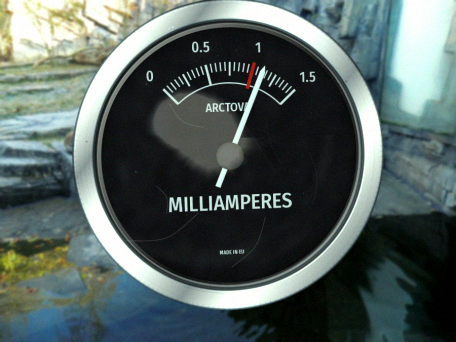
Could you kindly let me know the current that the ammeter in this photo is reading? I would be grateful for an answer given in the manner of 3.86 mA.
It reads 1.1 mA
